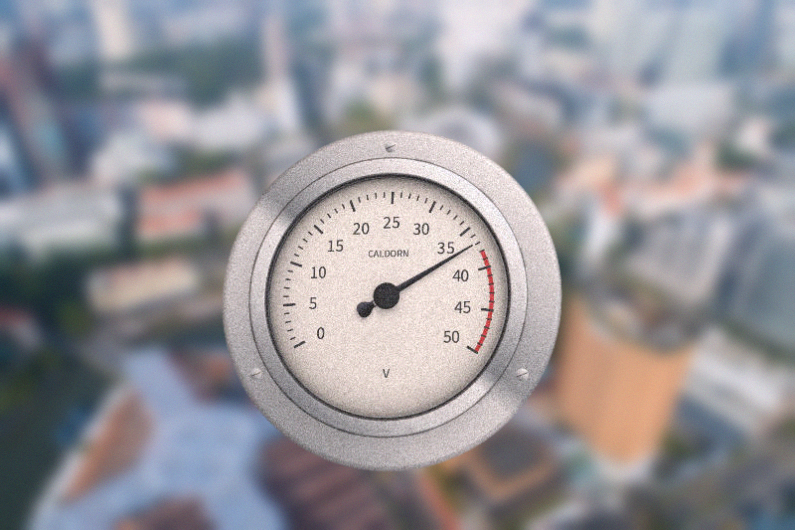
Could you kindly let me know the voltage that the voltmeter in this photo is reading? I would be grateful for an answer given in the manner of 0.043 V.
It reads 37 V
